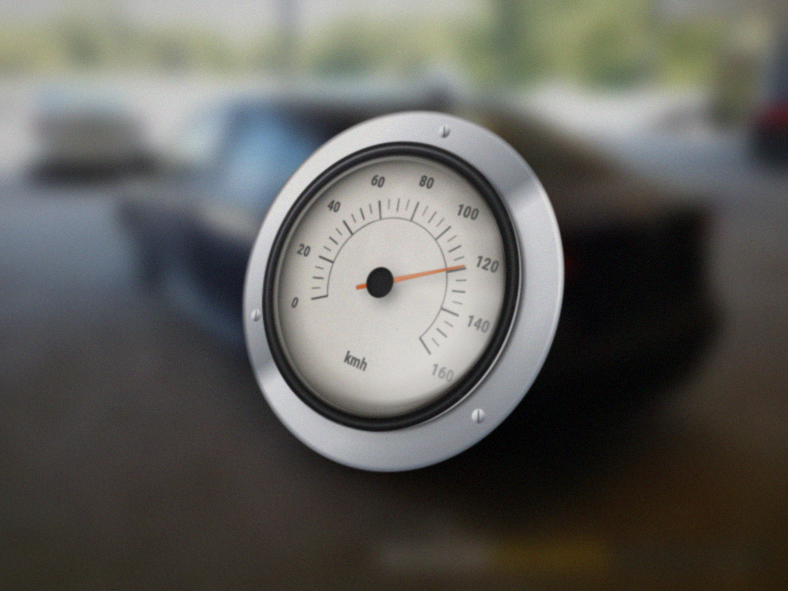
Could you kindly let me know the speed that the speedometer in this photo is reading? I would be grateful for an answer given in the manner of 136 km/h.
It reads 120 km/h
